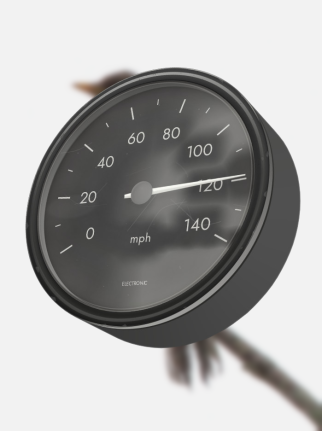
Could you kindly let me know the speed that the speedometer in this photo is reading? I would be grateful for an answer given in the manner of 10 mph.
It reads 120 mph
